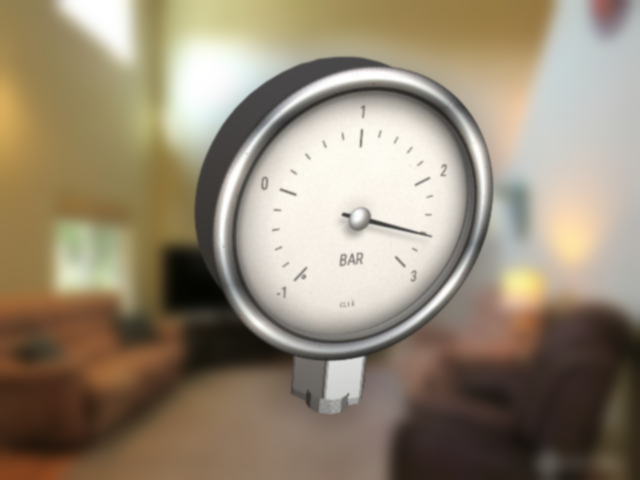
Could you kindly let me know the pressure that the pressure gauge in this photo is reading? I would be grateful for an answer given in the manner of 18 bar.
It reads 2.6 bar
